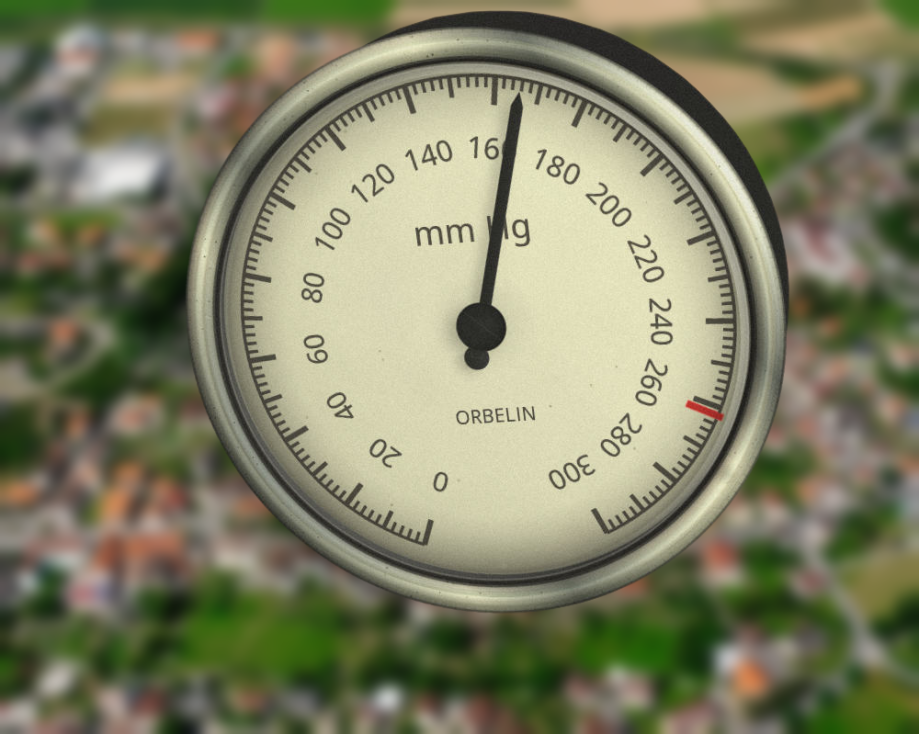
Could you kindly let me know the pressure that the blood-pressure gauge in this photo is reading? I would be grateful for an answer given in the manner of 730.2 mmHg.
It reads 166 mmHg
